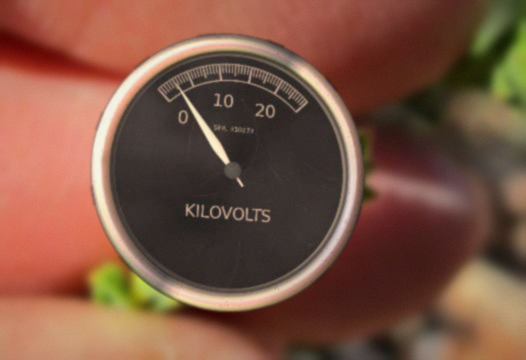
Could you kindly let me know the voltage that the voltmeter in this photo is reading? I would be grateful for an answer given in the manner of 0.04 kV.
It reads 2.5 kV
